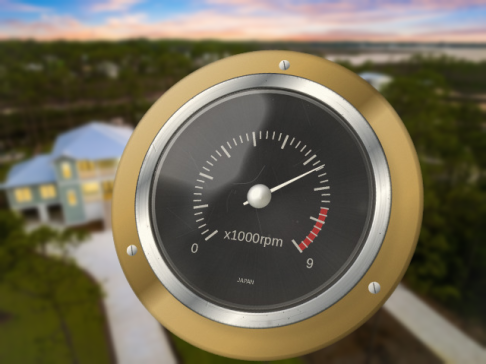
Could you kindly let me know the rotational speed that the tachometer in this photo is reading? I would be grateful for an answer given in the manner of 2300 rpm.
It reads 6400 rpm
